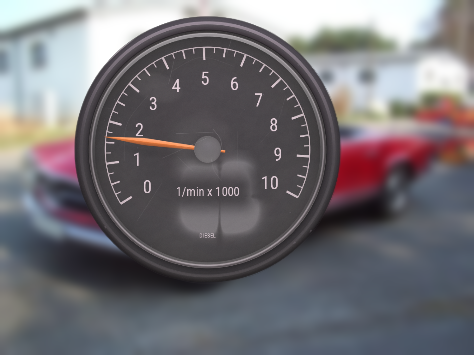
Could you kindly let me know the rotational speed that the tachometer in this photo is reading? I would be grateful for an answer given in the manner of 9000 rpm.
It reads 1625 rpm
